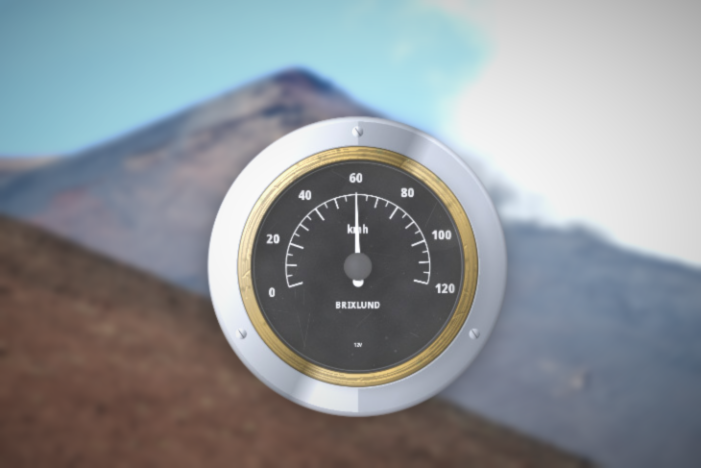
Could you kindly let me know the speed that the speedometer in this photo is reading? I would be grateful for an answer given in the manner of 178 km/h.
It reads 60 km/h
